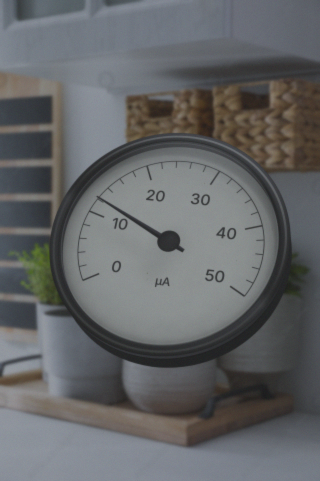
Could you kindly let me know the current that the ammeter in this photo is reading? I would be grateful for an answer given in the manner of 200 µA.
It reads 12 µA
